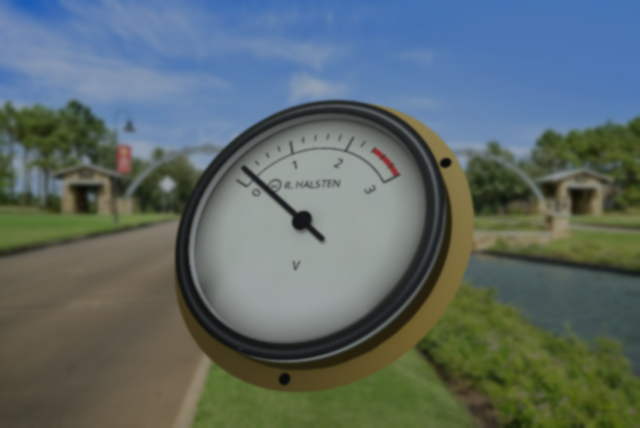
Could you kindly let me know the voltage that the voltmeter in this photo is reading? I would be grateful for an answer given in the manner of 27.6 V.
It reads 0.2 V
